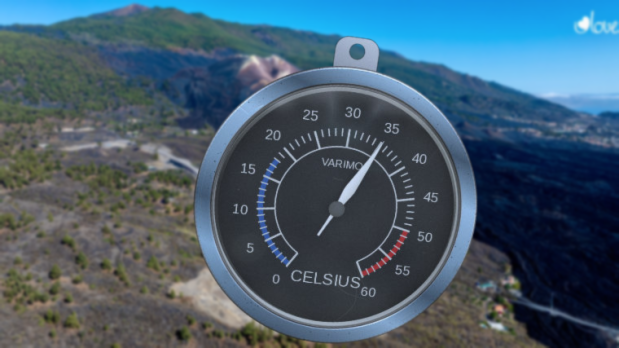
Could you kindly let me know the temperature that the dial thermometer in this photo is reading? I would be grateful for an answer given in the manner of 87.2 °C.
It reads 35 °C
